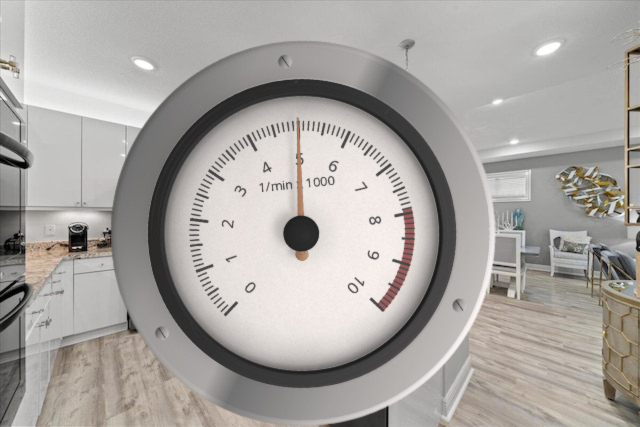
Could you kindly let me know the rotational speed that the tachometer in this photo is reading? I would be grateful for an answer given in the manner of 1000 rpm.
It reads 5000 rpm
